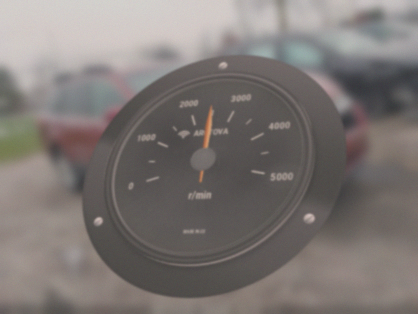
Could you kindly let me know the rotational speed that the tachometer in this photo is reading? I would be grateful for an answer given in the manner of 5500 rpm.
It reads 2500 rpm
